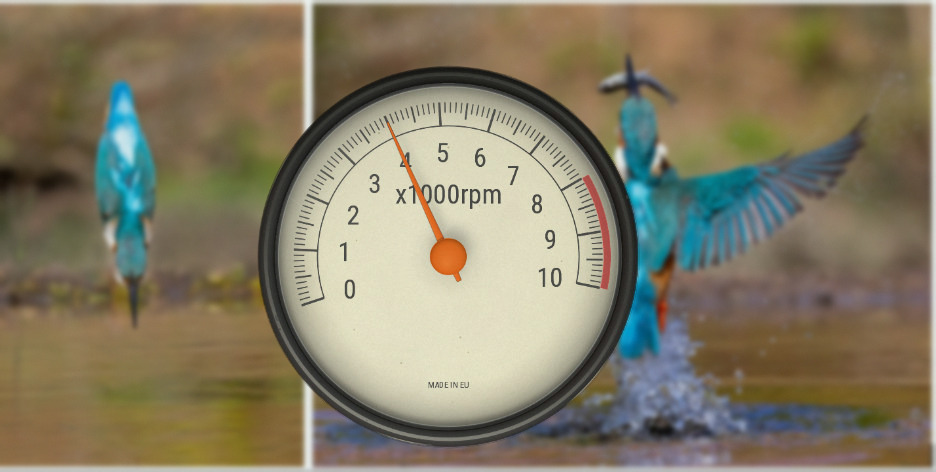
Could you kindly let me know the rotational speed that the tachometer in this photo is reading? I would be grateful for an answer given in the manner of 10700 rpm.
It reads 4000 rpm
